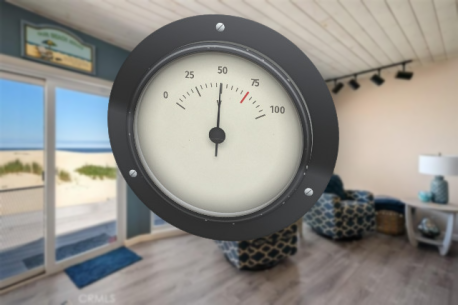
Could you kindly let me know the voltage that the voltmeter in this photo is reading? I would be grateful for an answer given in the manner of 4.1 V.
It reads 50 V
